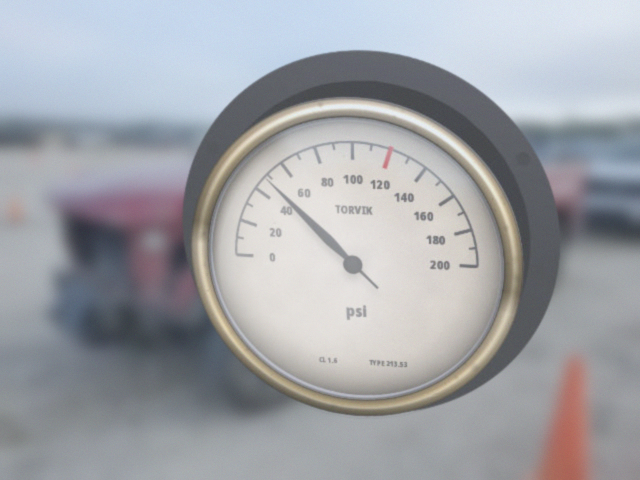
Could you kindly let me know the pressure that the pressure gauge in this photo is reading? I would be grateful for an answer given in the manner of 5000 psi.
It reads 50 psi
